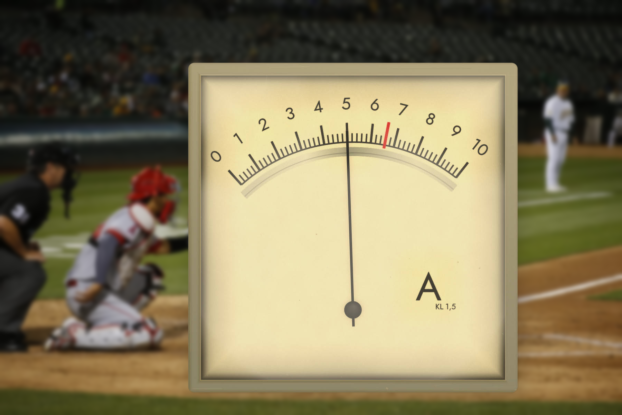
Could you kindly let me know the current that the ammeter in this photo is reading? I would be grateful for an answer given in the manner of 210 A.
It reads 5 A
